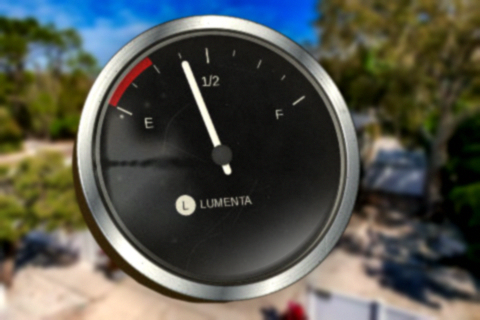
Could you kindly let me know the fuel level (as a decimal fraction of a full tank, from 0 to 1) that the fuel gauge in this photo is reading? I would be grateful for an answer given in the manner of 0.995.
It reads 0.375
